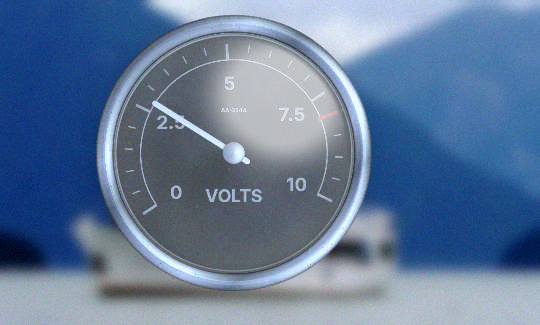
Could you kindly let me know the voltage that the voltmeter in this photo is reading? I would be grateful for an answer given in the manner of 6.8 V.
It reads 2.75 V
